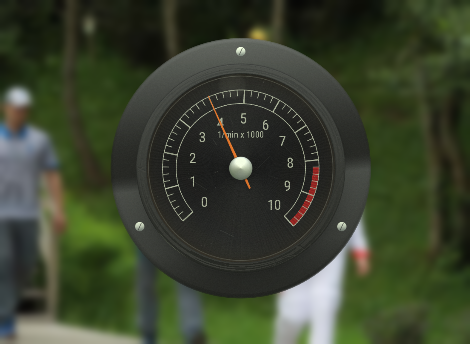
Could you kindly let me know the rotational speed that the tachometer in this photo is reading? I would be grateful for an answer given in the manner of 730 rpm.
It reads 4000 rpm
